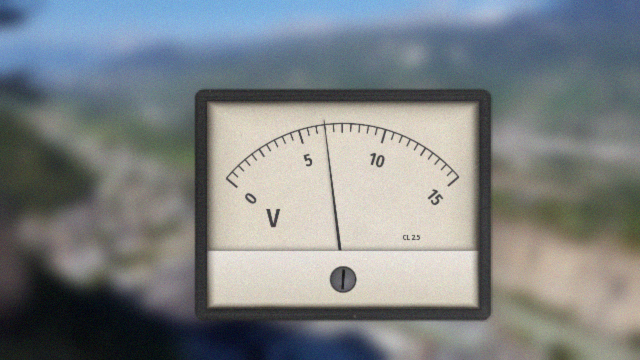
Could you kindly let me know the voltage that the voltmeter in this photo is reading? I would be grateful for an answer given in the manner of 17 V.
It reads 6.5 V
